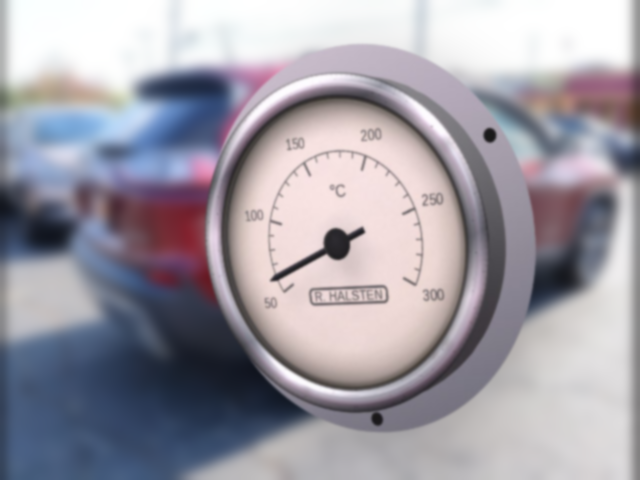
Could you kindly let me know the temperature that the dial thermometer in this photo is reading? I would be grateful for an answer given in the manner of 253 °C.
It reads 60 °C
